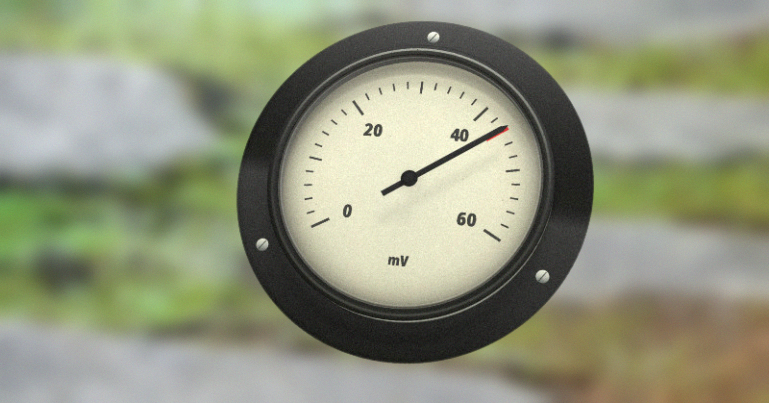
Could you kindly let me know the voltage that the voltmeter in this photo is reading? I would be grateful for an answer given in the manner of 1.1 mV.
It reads 44 mV
